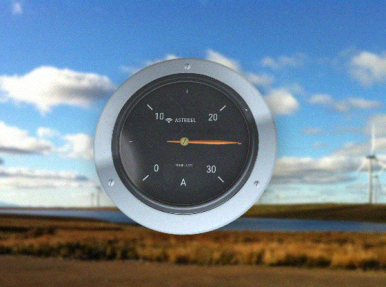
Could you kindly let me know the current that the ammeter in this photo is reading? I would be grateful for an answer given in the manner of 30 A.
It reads 25 A
